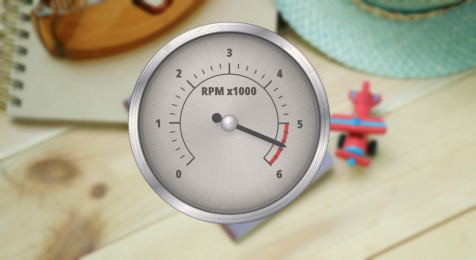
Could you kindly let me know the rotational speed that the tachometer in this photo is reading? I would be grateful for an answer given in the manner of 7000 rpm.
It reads 5500 rpm
